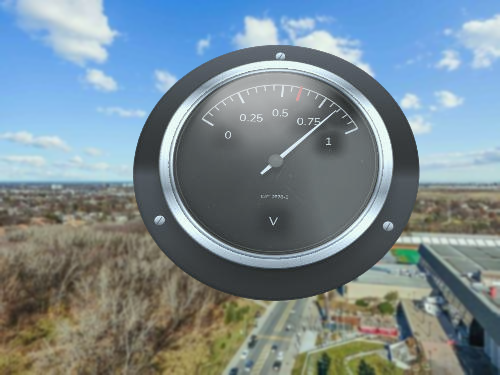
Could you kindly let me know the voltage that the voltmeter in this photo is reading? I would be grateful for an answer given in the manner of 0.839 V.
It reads 0.85 V
